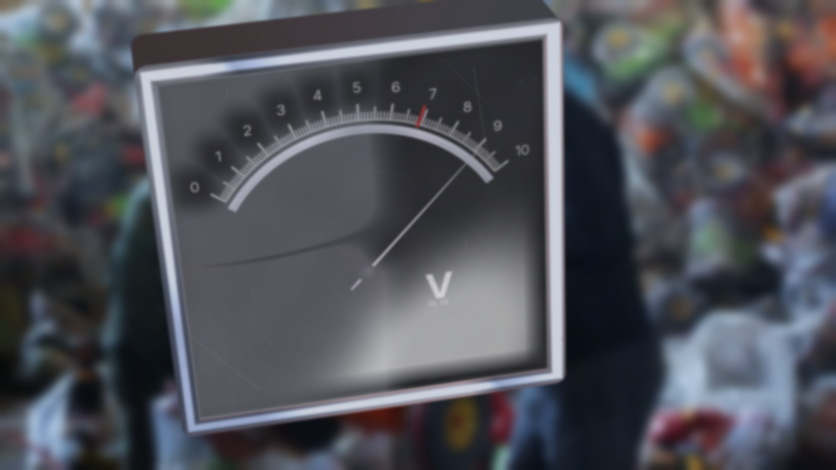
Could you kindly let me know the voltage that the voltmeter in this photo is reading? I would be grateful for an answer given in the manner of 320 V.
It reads 9 V
